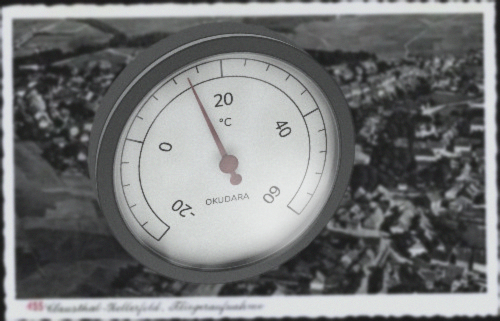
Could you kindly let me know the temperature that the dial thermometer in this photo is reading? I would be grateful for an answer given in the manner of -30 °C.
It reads 14 °C
